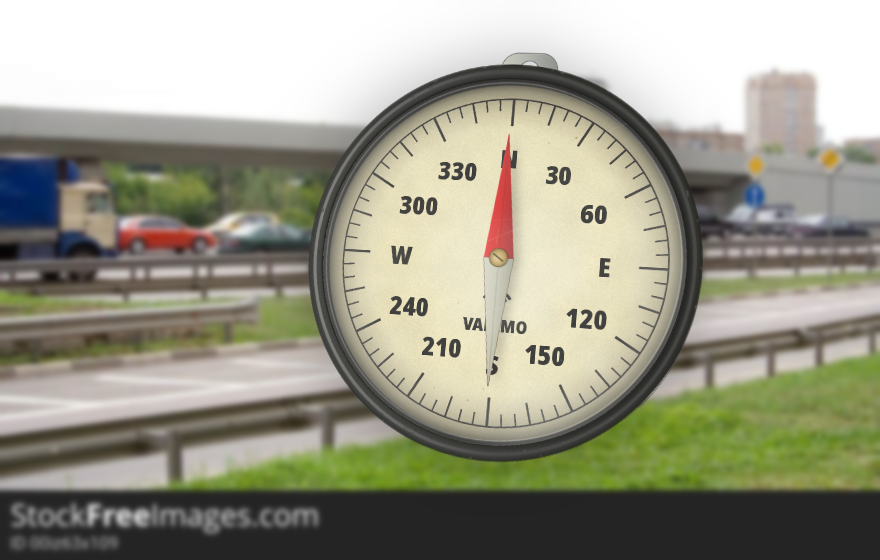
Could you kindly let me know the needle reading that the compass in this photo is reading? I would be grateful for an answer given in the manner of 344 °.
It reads 0 °
